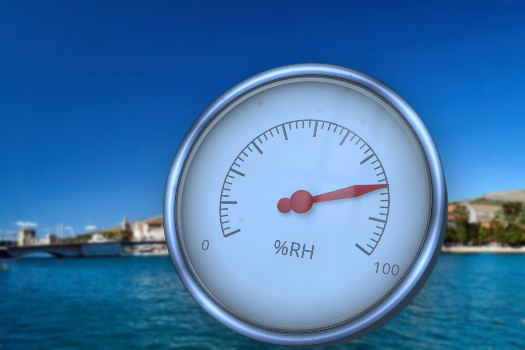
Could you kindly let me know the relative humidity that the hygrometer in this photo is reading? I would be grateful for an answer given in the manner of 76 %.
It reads 80 %
